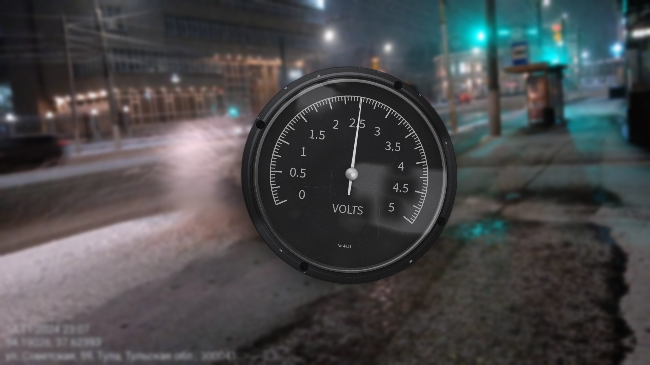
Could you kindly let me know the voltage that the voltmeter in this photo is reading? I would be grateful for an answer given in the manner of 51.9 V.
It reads 2.5 V
